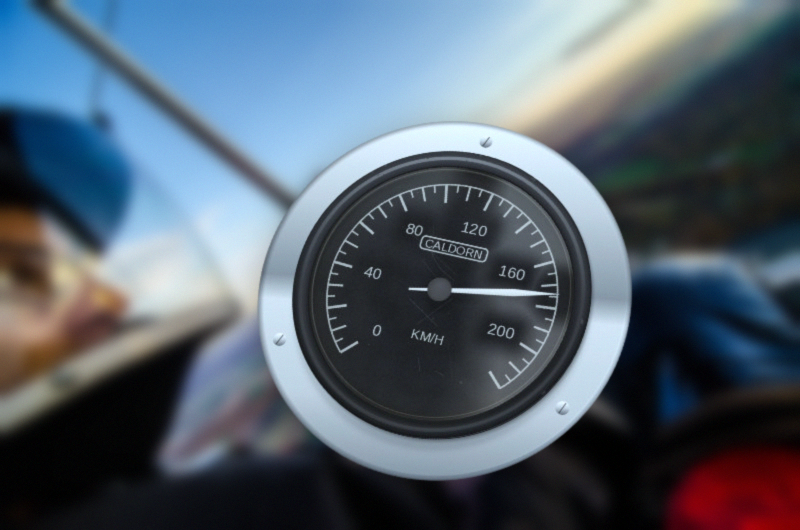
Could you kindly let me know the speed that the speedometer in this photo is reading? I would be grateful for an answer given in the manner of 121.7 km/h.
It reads 175 km/h
